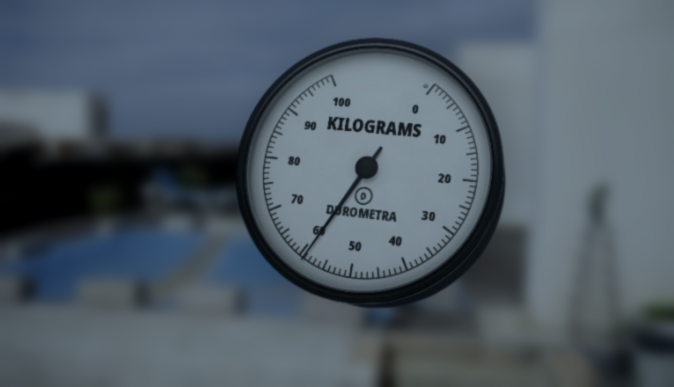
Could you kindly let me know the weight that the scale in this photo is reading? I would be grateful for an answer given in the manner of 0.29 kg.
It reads 59 kg
